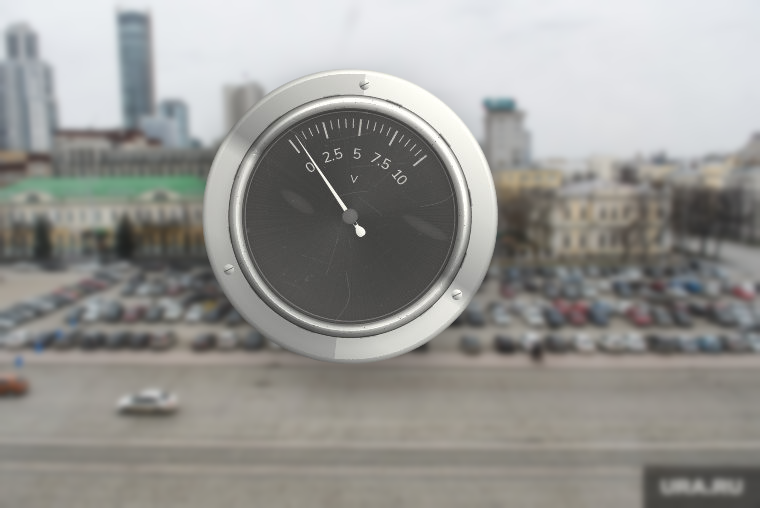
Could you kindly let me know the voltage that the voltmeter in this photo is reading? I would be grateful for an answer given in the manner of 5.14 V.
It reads 0.5 V
